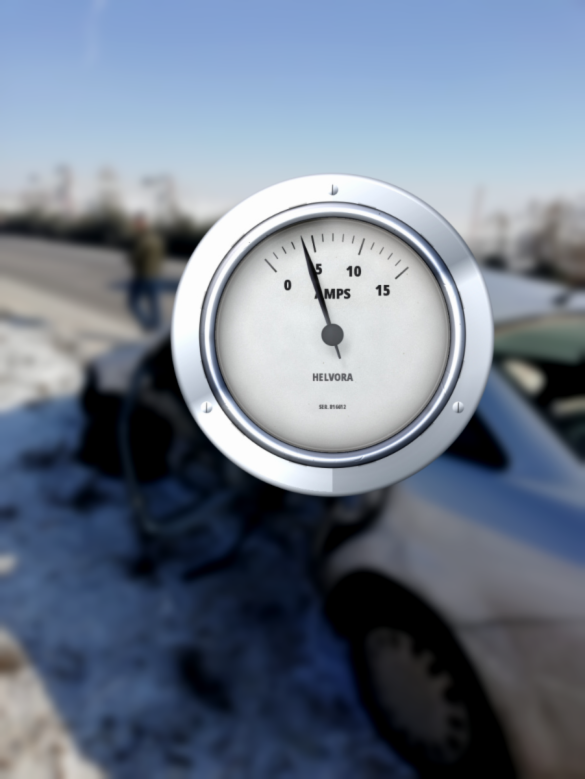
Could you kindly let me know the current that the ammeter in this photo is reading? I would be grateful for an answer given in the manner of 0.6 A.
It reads 4 A
